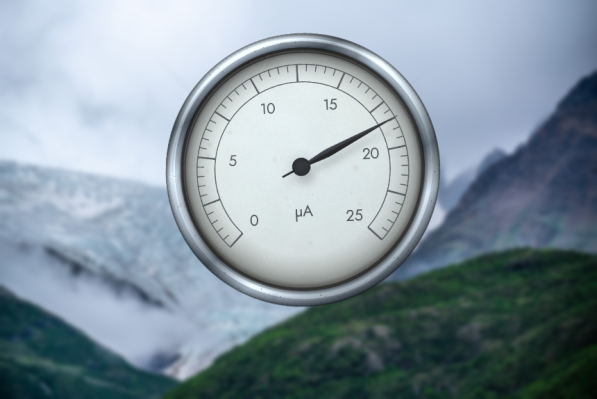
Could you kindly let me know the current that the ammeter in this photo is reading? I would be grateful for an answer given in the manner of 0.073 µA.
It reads 18.5 µA
